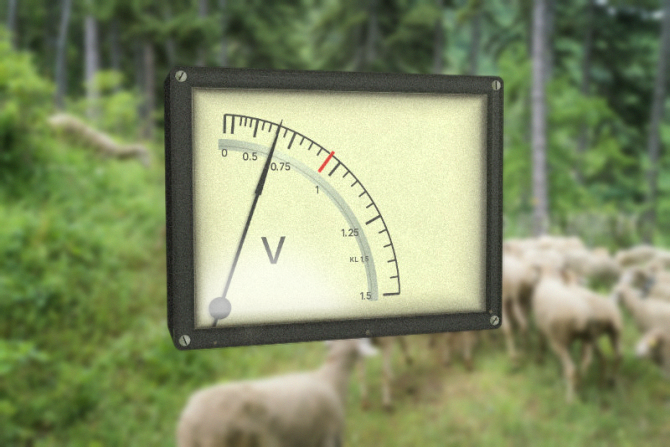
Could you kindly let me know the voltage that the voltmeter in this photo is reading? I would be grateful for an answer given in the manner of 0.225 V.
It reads 0.65 V
